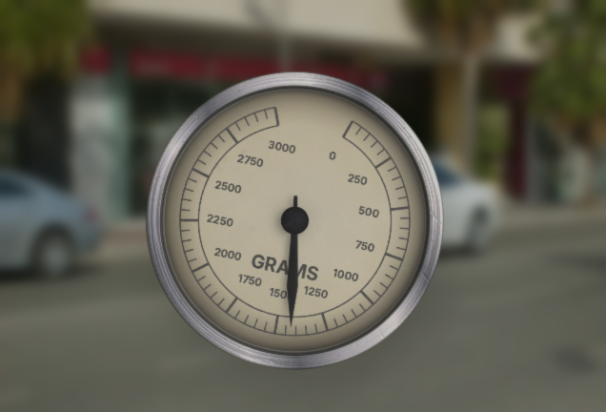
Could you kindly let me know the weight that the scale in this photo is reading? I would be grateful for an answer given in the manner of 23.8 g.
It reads 1425 g
